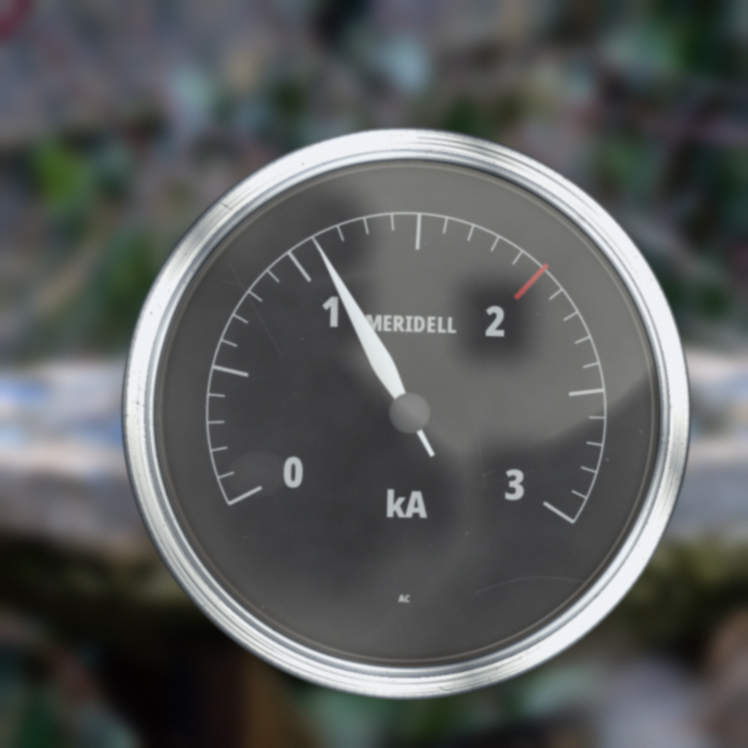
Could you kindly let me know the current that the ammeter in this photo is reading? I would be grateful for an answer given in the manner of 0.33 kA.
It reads 1.1 kA
